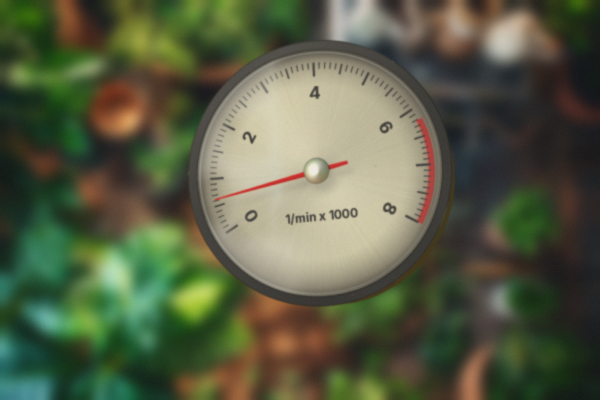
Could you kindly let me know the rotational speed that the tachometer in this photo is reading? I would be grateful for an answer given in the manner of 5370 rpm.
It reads 600 rpm
